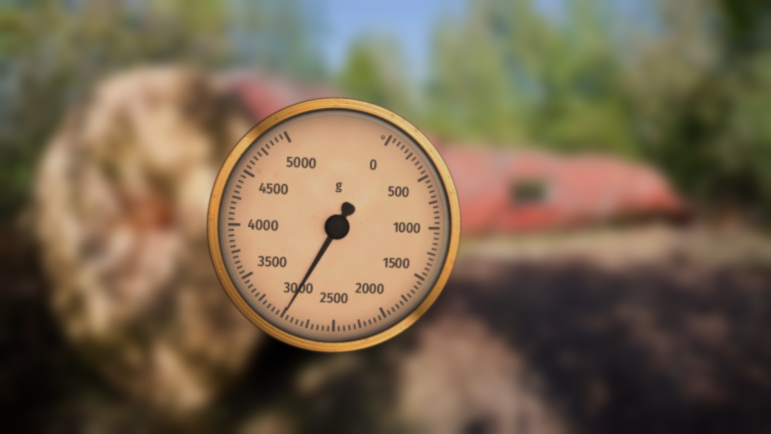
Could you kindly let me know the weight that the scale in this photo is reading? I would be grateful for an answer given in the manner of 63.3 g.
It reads 3000 g
